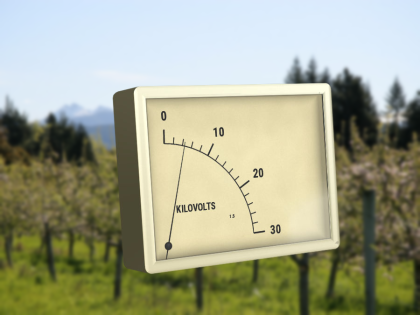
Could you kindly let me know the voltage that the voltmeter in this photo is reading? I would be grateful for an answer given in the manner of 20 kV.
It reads 4 kV
